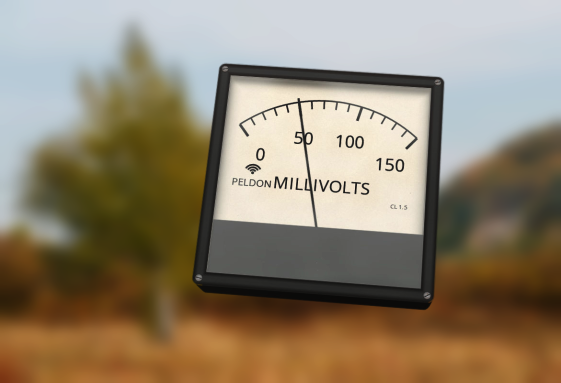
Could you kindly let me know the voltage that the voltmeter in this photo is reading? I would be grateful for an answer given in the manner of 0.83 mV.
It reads 50 mV
